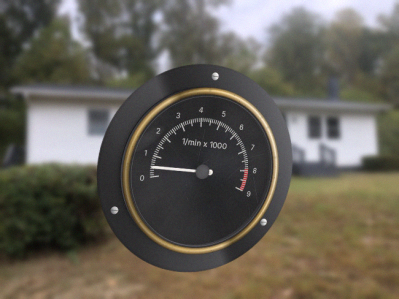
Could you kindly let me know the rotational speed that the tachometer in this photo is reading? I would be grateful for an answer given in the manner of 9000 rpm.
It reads 500 rpm
